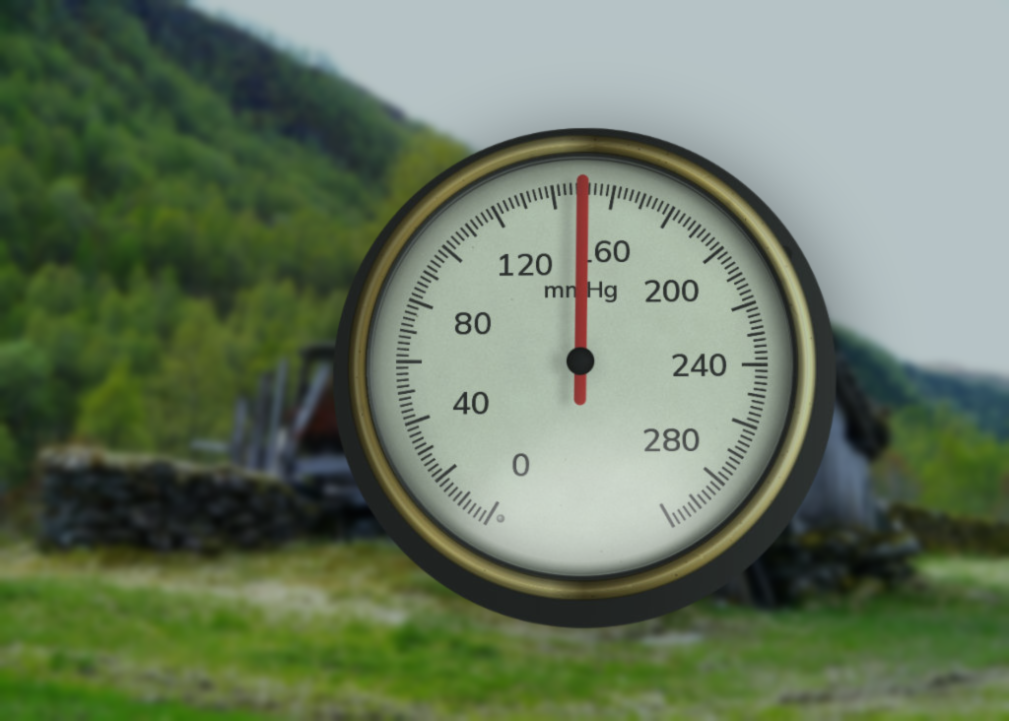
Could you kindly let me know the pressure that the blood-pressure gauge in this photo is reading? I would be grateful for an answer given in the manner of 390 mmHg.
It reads 150 mmHg
